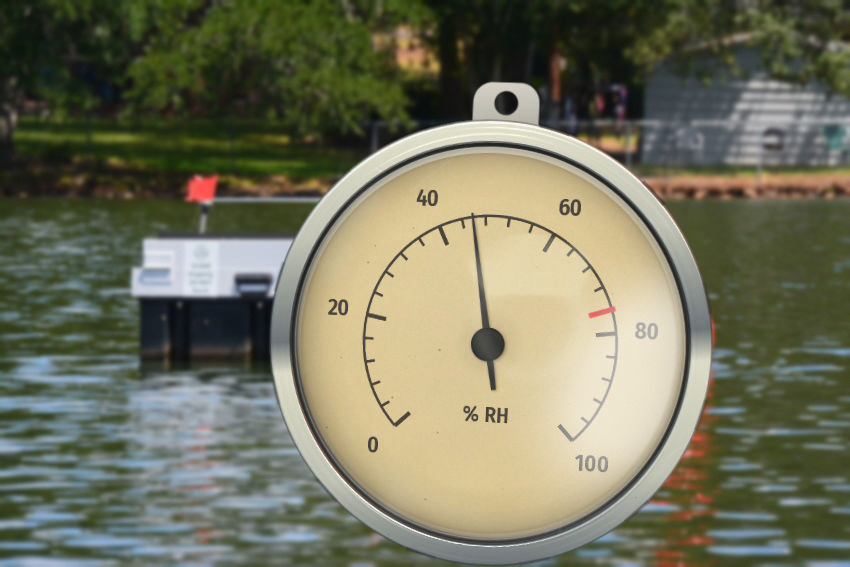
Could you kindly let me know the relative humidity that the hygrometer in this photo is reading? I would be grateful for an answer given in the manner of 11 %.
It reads 46 %
